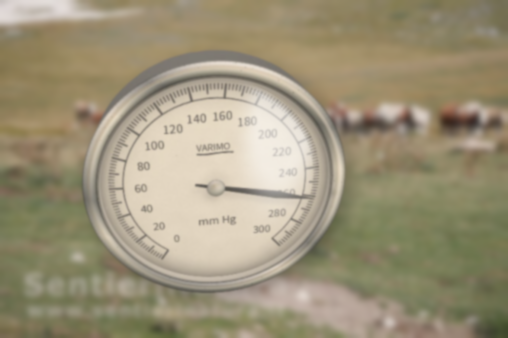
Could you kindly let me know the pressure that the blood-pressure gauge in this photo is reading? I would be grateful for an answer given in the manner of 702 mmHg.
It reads 260 mmHg
